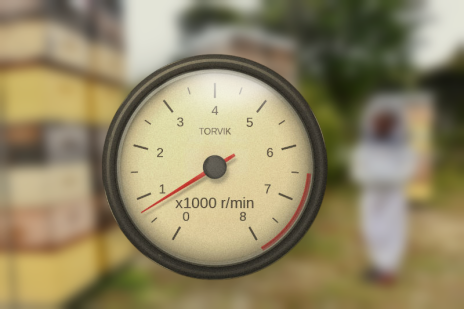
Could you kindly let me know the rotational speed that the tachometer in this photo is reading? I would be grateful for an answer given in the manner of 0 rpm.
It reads 750 rpm
